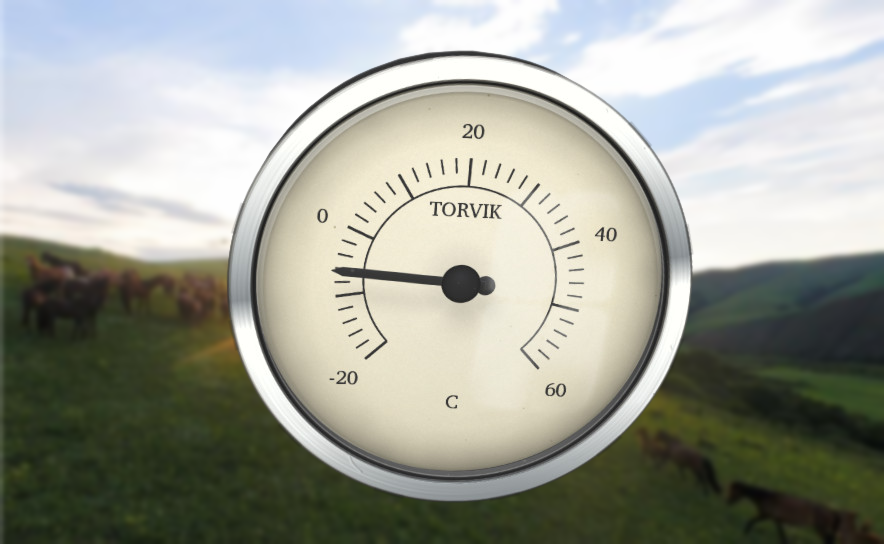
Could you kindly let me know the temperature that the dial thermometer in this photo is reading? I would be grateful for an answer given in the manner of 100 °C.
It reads -6 °C
